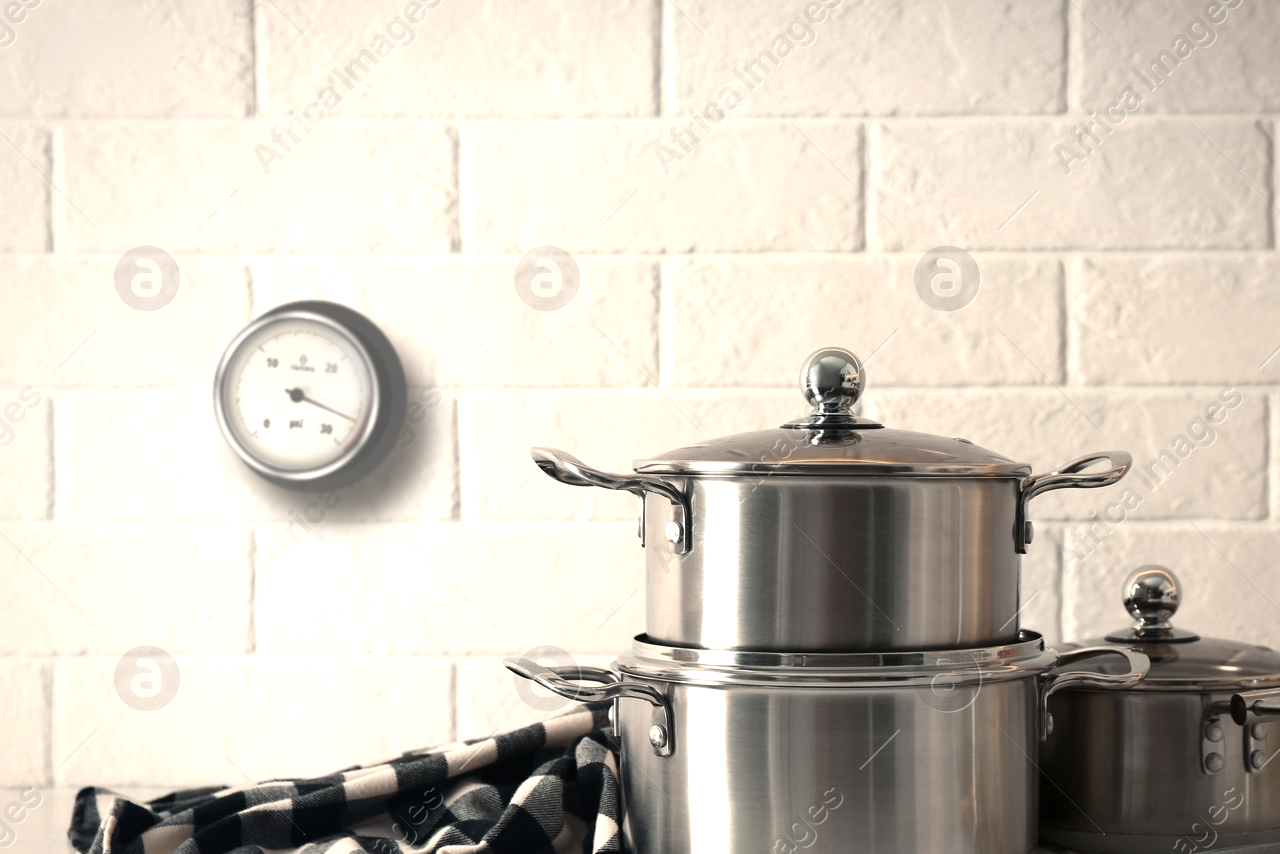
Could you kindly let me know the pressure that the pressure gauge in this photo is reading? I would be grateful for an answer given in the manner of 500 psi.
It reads 27 psi
